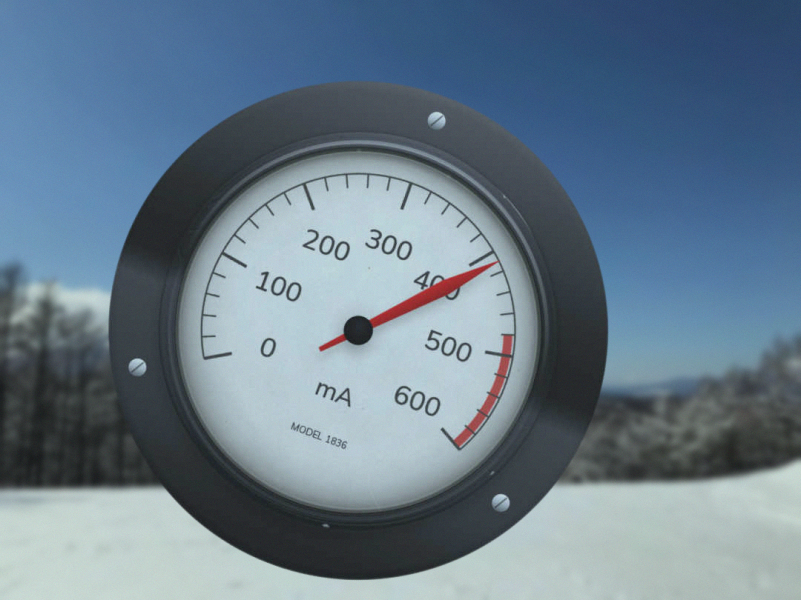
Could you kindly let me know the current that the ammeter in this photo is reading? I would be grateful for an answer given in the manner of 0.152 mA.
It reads 410 mA
